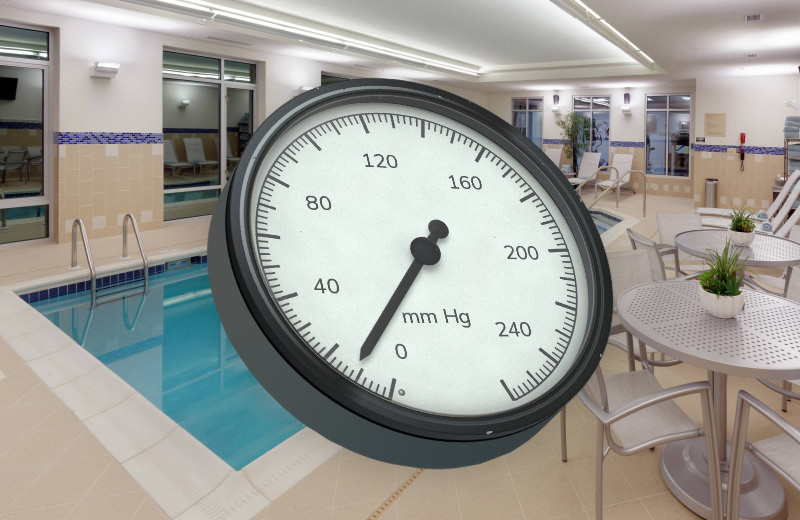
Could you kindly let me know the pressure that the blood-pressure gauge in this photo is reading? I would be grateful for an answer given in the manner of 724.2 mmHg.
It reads 12 mmHg
